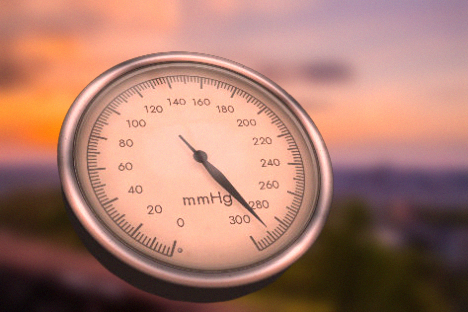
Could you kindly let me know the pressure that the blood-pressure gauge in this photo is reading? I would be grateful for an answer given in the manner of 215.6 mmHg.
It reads 290 mmHg
